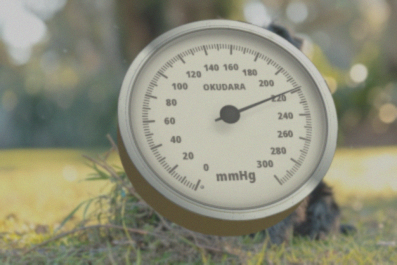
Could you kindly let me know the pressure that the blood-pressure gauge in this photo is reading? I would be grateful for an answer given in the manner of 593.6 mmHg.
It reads 220 mmHg
